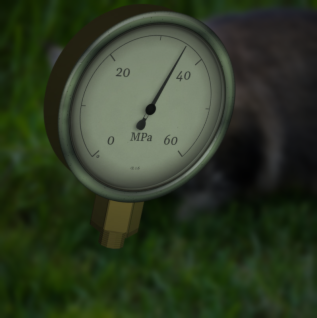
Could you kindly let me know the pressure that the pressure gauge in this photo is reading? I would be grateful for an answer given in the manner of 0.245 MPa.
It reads 35 MPa
